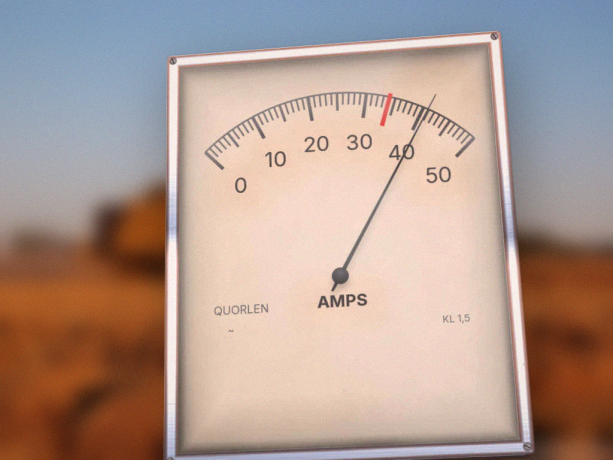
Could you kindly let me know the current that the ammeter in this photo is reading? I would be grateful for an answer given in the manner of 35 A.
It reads 41 A
